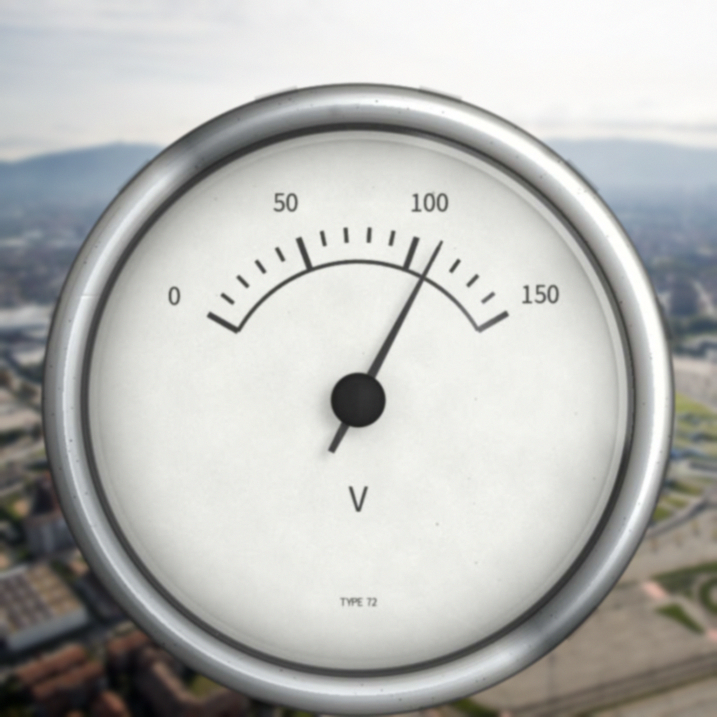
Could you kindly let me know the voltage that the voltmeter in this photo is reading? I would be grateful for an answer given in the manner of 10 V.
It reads 110 V
